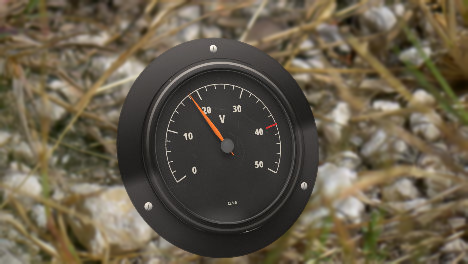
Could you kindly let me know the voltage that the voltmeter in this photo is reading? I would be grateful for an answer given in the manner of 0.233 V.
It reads 18 V
